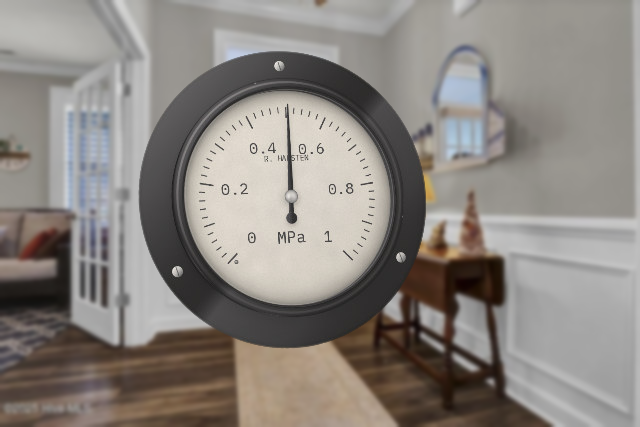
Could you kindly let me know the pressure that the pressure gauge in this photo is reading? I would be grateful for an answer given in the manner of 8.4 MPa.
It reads 0.5 MPa
